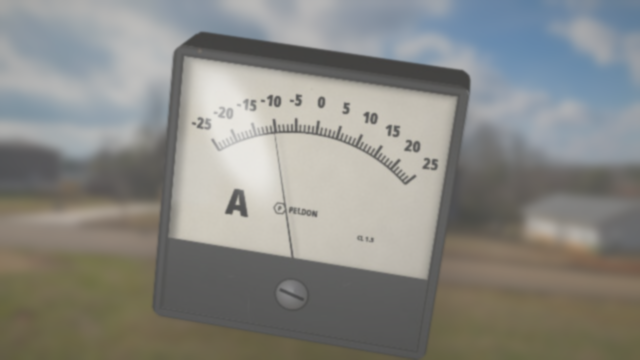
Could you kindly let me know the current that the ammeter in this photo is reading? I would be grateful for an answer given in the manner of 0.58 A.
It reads -10 A
